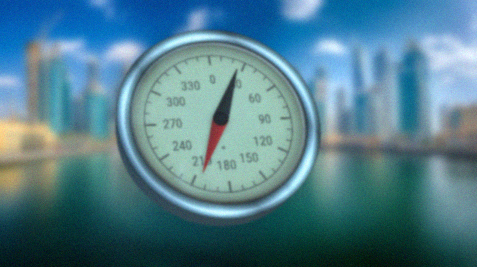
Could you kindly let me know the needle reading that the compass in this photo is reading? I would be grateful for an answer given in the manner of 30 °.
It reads 205 °
